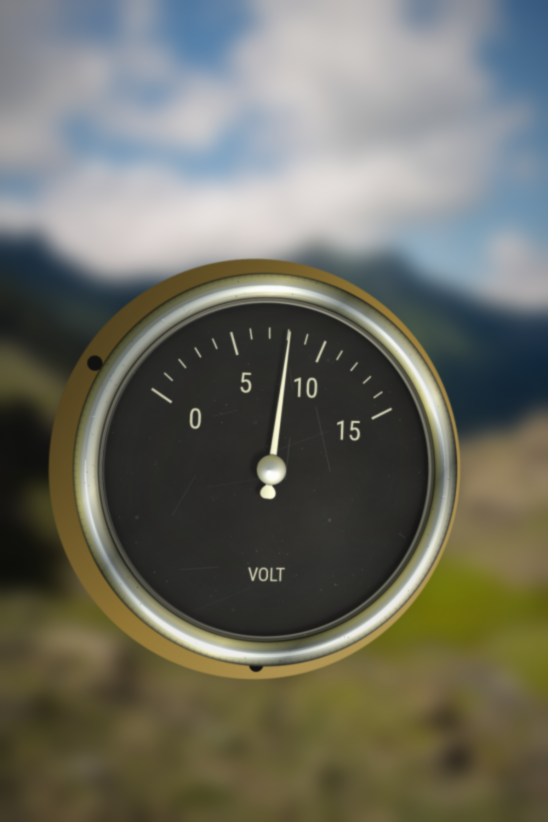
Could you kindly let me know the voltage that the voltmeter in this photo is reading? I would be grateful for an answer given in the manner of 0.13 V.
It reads 8 V
